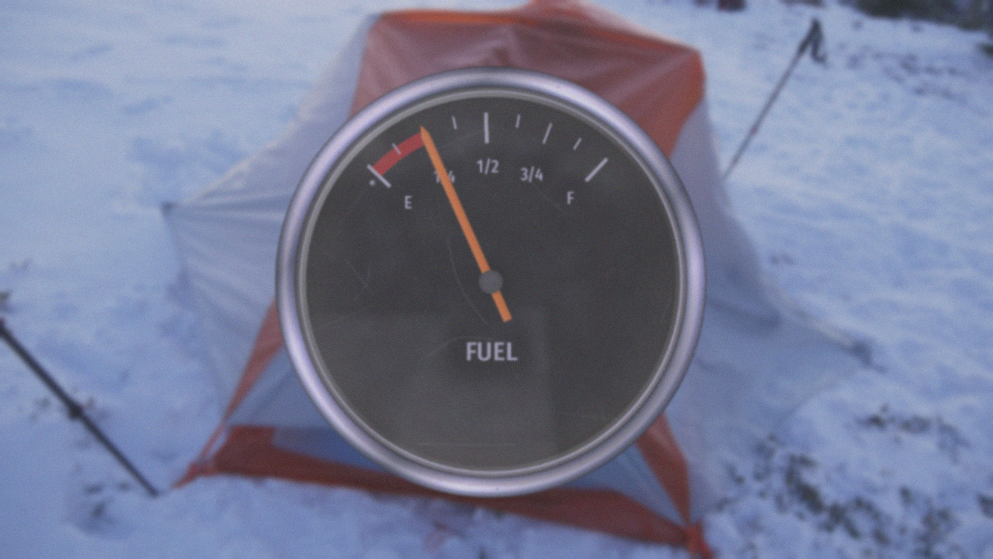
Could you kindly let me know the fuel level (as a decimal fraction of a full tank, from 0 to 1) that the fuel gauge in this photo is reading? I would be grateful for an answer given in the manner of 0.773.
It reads 0.25
